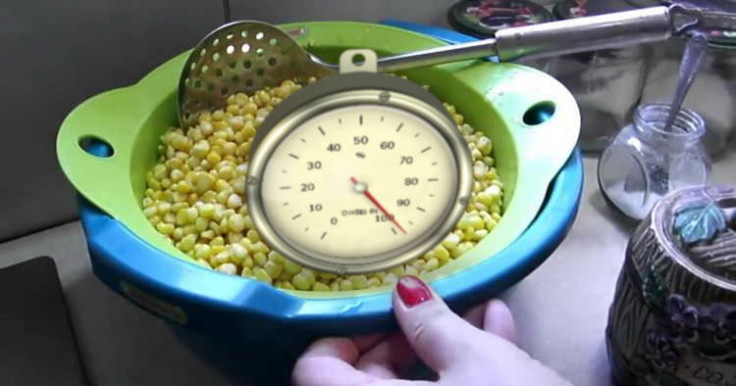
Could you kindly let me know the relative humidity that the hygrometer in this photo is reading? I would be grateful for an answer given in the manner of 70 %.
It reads 97.5 %
